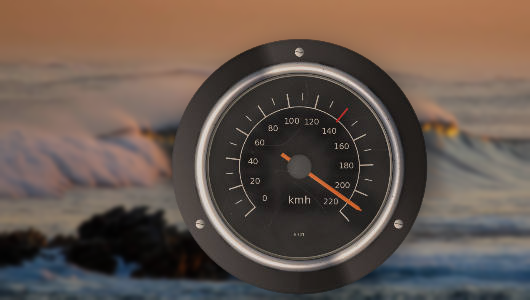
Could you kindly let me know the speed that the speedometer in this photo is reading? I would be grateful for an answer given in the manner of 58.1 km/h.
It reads 210 km/h
